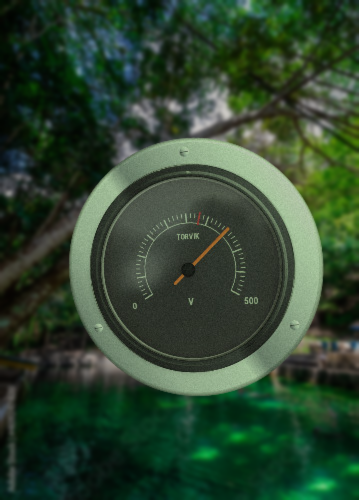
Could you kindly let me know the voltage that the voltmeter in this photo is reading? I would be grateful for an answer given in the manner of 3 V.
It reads 350 V
